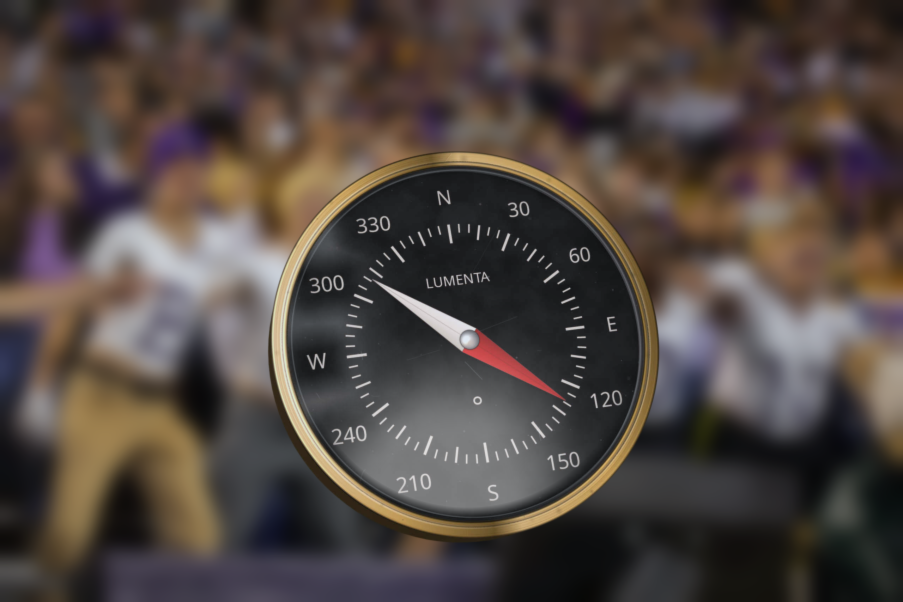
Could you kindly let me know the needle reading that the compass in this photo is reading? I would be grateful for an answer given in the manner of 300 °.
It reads 130 °
